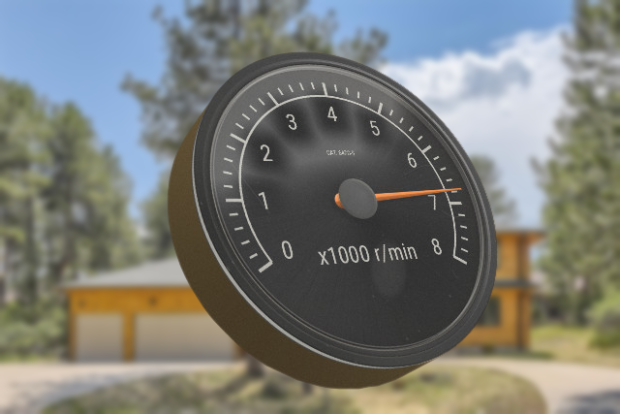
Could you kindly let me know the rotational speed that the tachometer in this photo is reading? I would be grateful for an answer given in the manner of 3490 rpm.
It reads 6800 rpm
